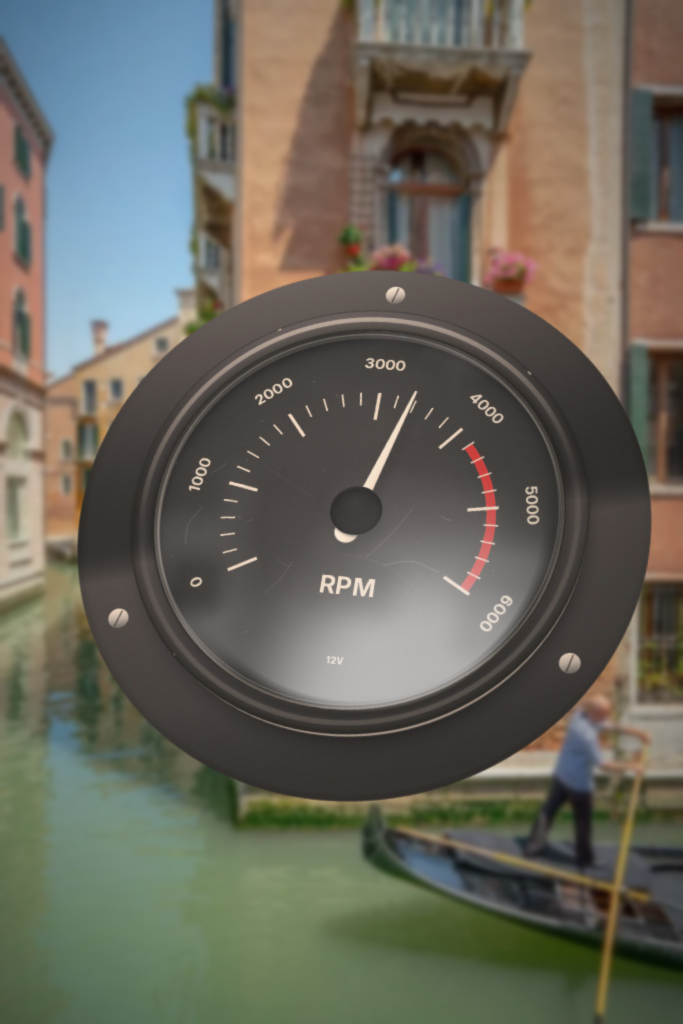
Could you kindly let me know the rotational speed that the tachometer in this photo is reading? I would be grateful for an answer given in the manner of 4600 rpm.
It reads 3400 rpm
